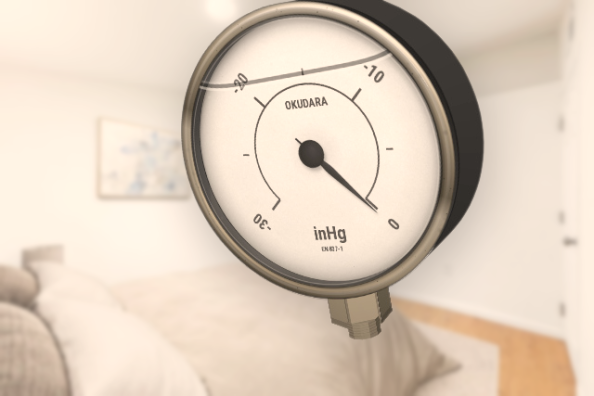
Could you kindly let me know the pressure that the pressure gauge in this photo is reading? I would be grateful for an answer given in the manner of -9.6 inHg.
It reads 0 inHg
